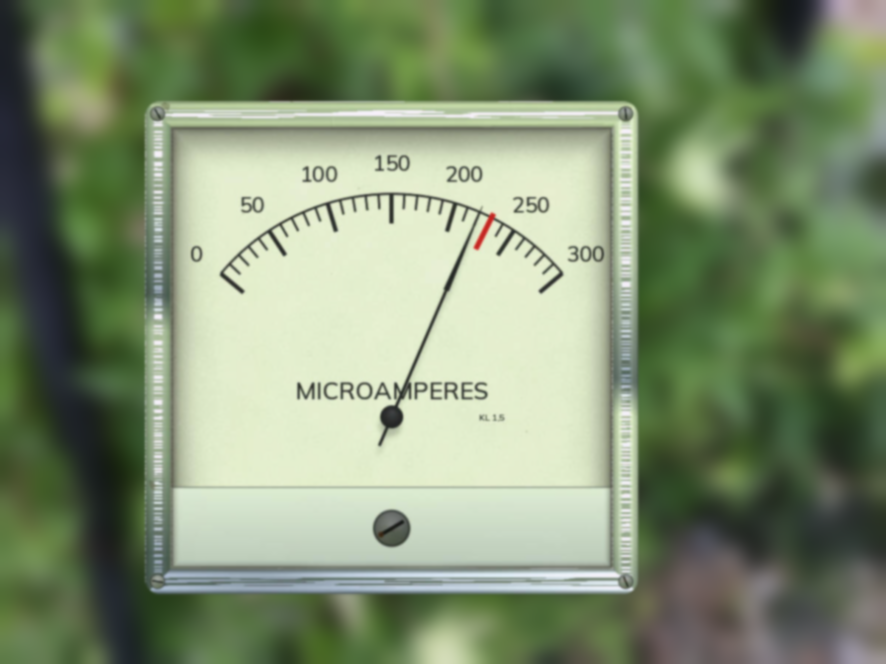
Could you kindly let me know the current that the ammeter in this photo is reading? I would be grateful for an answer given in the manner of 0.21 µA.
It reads 220 µA
